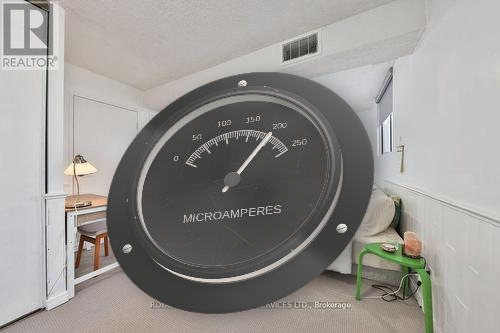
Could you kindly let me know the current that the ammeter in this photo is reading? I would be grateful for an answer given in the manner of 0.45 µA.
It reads 200 µA
